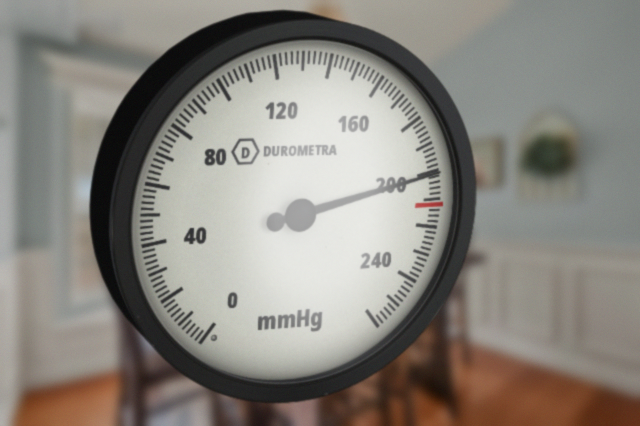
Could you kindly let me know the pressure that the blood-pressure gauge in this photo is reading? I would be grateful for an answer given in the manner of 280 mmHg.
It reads 200 mmHg
